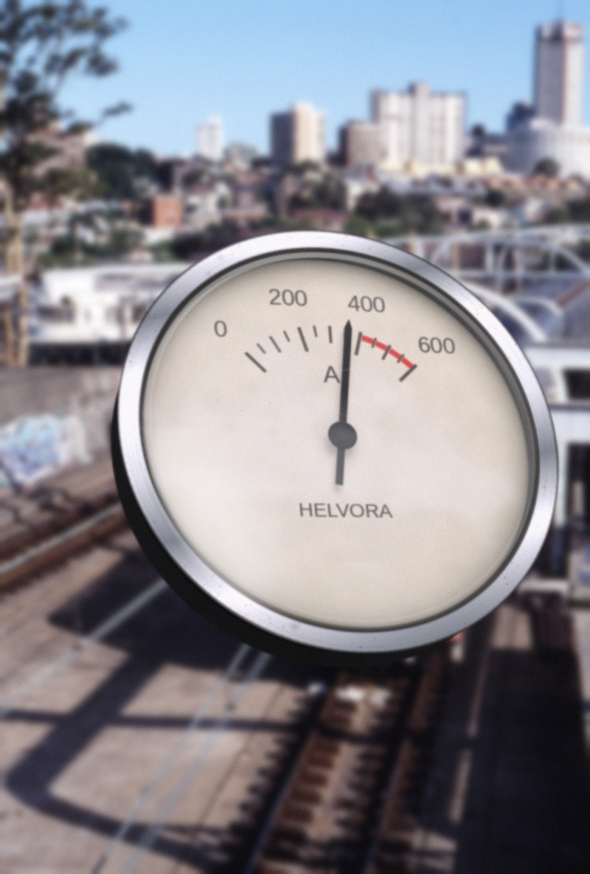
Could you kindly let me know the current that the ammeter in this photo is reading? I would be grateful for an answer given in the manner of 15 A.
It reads 350 A
